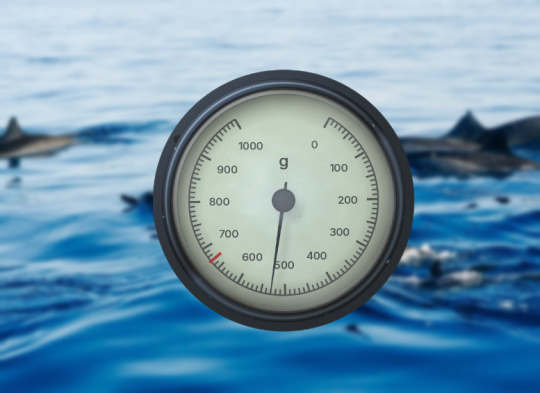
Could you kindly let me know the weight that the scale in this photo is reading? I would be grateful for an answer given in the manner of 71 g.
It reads 530 g
